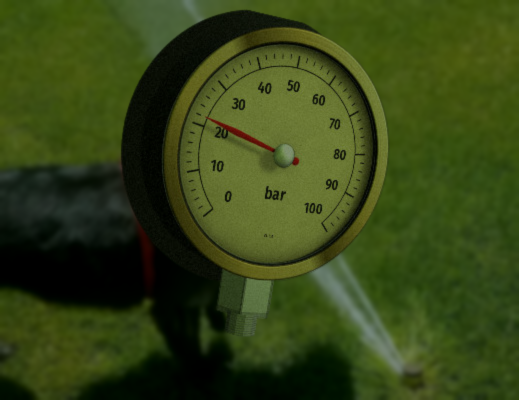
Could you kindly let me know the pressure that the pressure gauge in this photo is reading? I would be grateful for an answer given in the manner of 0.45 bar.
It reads 22 bar
